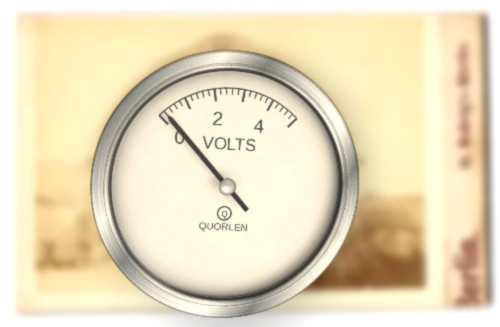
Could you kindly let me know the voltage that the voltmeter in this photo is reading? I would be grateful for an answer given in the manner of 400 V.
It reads 0.2 V
